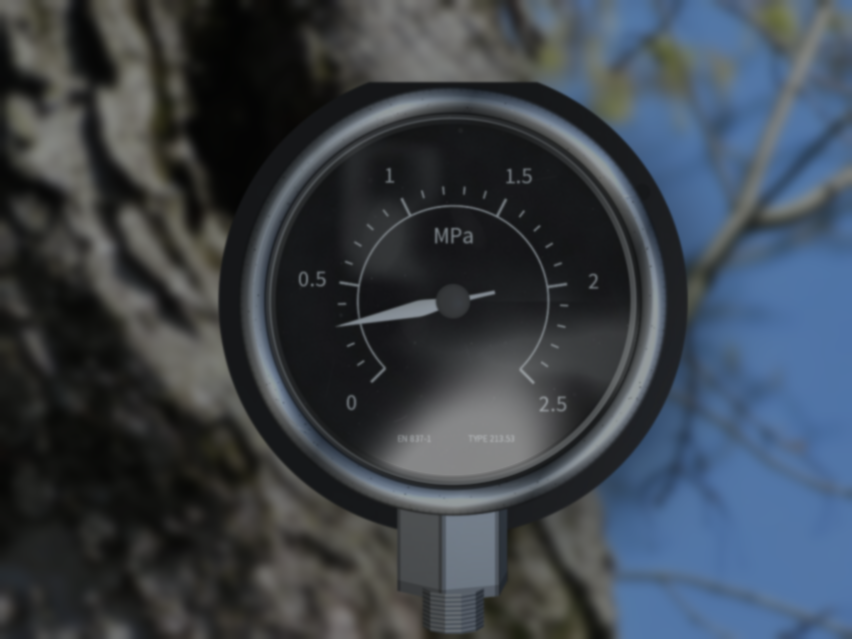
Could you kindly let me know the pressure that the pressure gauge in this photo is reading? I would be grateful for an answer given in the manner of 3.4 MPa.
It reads 0.3 MPa
